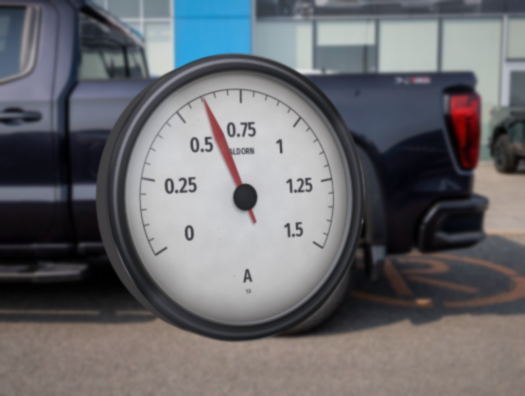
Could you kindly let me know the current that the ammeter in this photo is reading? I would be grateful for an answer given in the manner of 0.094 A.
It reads 0.6 A
